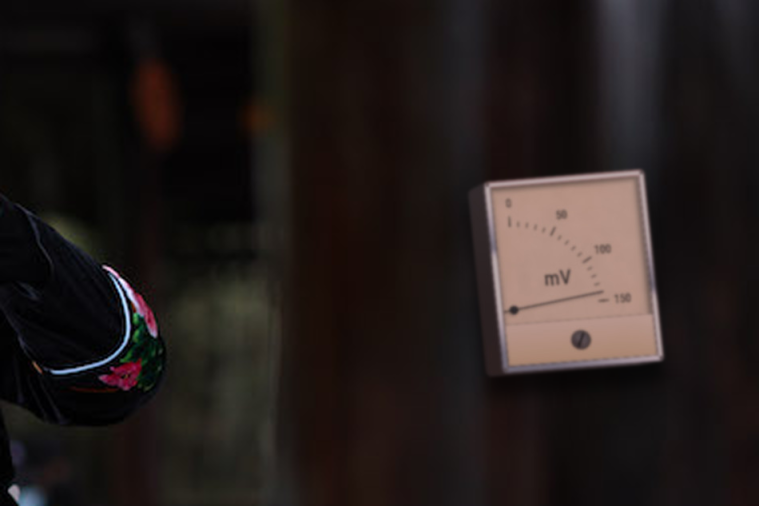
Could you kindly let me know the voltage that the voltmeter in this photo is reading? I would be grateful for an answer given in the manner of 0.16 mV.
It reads 140 mV
